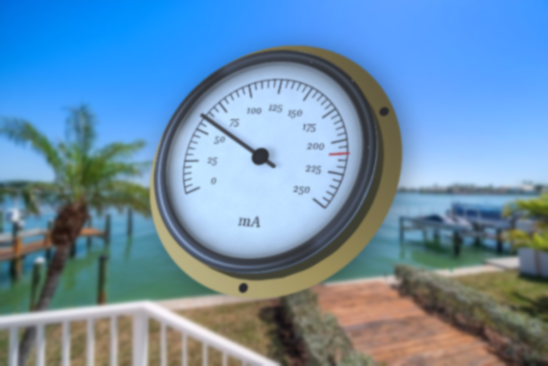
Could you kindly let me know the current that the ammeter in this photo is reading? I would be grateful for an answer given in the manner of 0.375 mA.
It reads 60 mA
